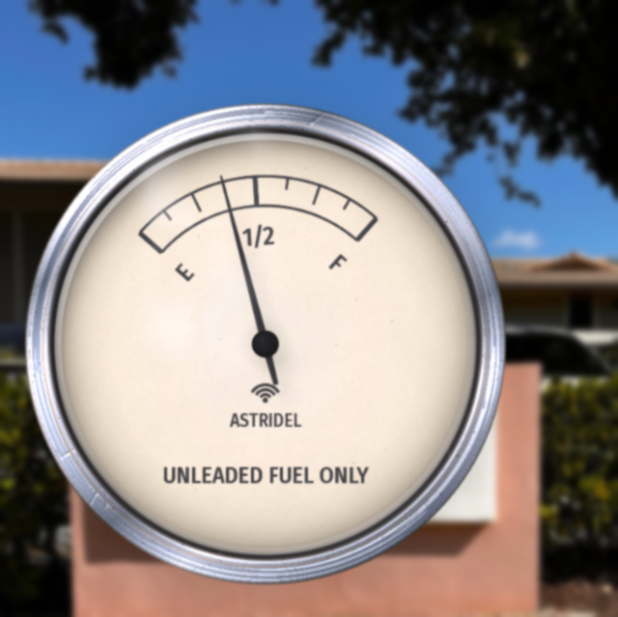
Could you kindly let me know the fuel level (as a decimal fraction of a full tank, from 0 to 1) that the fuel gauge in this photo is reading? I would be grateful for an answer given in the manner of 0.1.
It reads 0.375
